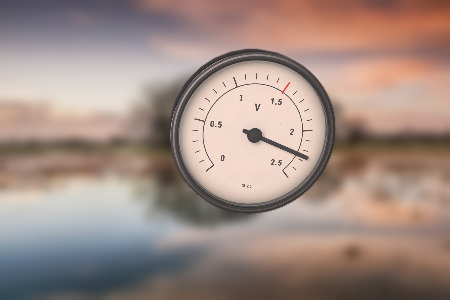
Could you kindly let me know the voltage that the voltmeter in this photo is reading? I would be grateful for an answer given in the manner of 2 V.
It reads 2.25 V
